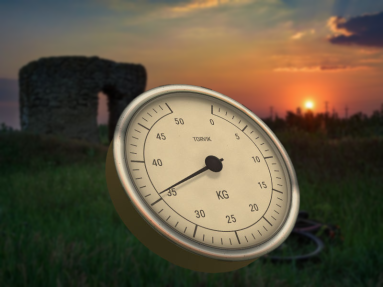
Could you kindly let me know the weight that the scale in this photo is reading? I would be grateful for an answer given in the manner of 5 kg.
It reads 35.5 kg
